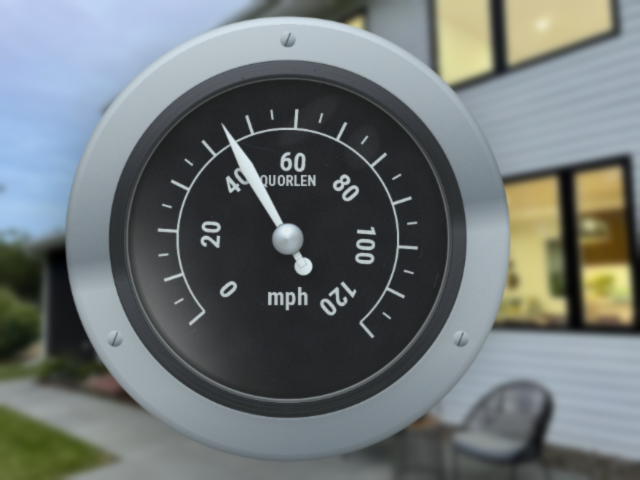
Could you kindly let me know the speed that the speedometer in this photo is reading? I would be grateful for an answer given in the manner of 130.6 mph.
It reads 45 mph
